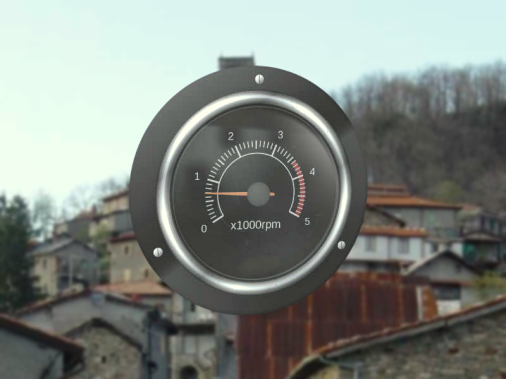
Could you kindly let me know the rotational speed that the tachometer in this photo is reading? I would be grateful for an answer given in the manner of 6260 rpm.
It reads 700 rpm
